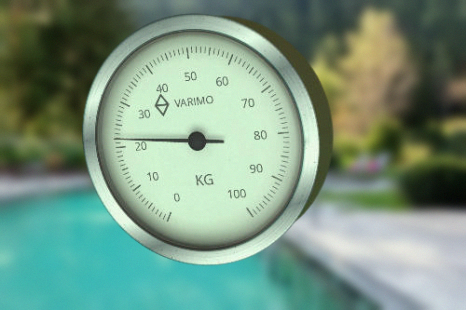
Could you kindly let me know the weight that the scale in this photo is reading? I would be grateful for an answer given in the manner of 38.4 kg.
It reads 22 kg
